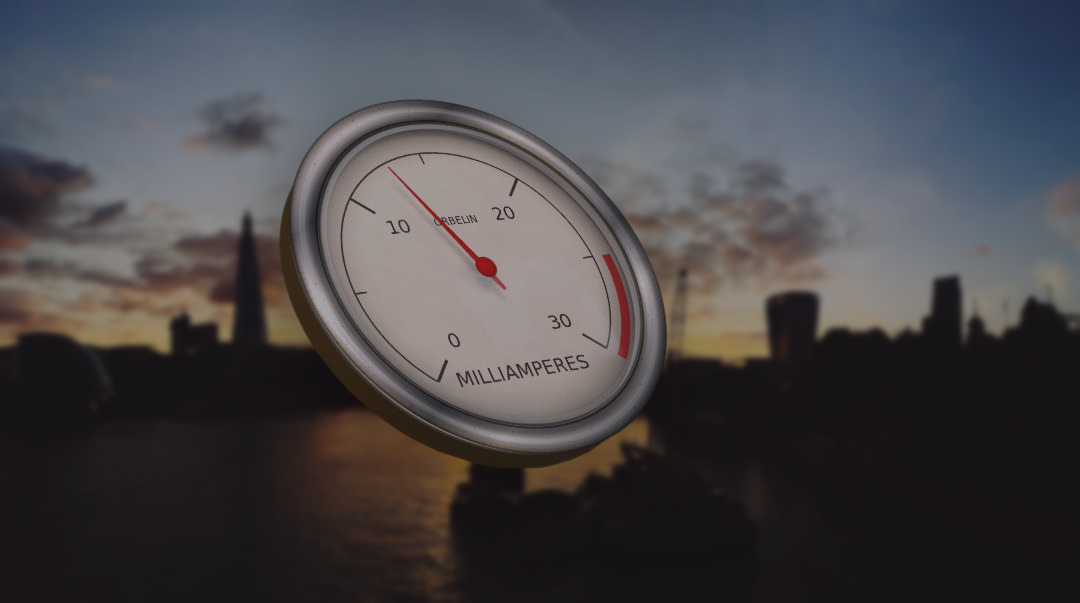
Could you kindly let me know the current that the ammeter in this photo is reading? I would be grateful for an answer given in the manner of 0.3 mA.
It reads 12.5 mA
